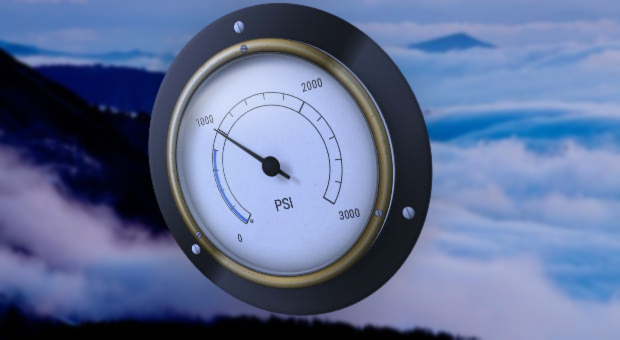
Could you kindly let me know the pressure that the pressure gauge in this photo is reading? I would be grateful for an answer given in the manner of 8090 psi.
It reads 1000 psi
